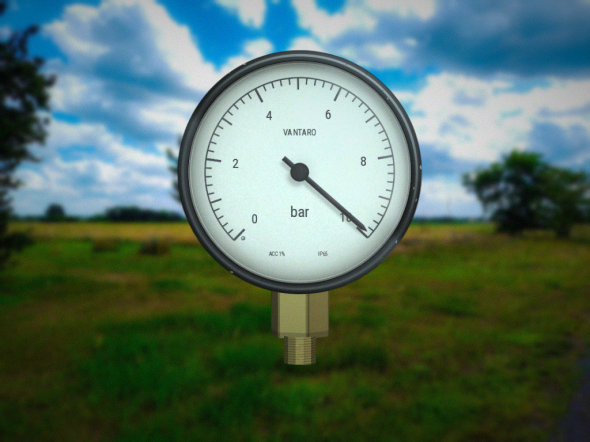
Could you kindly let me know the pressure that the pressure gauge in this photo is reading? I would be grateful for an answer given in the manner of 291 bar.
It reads 9.9 bar
